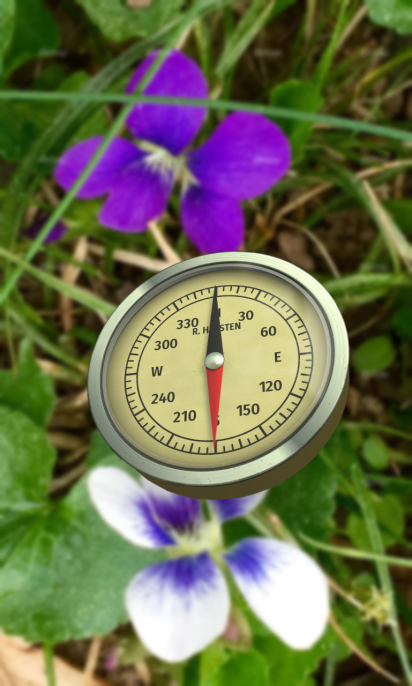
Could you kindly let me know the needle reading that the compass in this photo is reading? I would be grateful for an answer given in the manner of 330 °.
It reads 180 °
